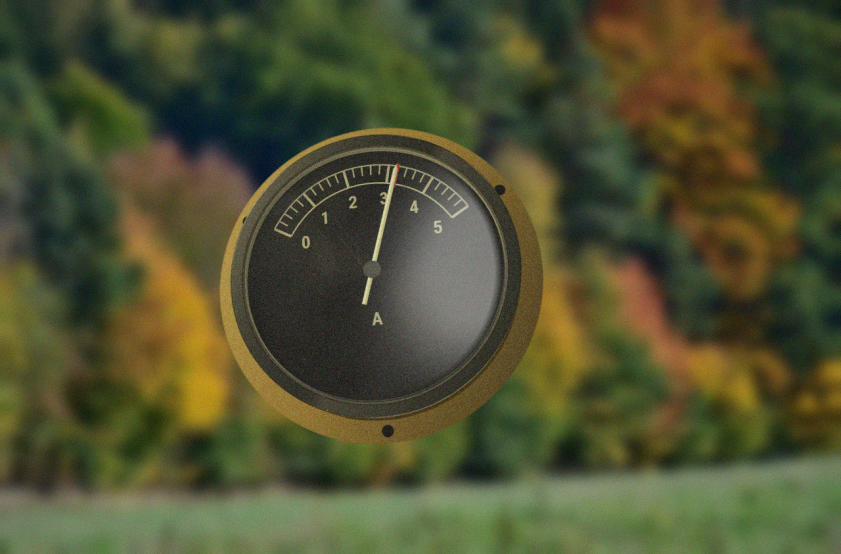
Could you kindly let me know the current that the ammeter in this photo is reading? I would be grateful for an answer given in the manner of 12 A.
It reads 3.2 A
